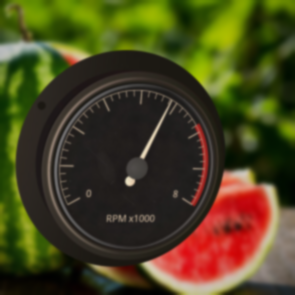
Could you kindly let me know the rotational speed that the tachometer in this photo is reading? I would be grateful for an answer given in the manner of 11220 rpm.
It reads 4800 rpm
